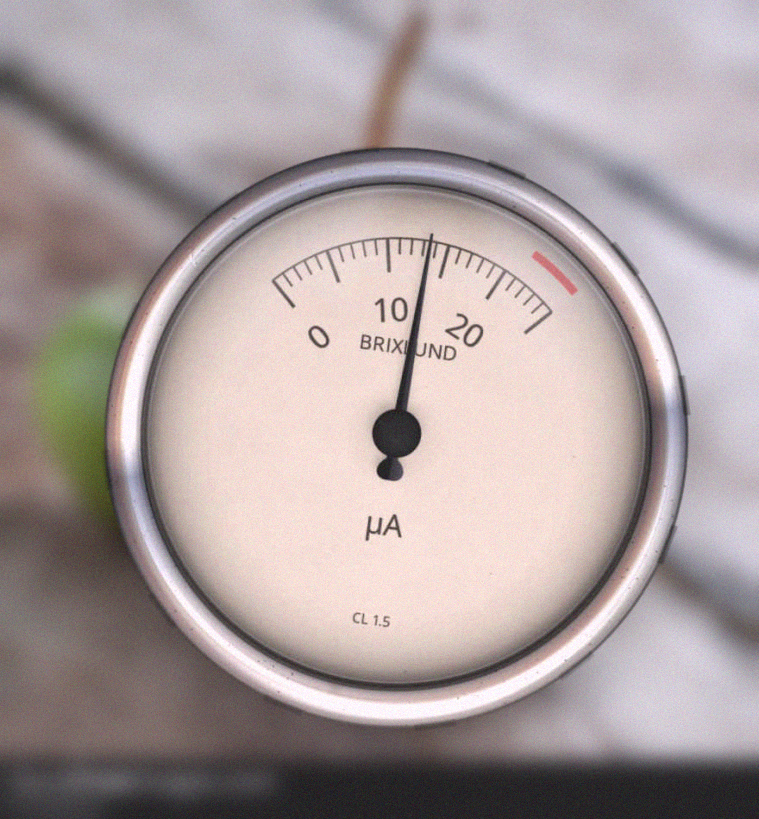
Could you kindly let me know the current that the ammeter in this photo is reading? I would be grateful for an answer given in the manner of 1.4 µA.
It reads 13.5 µA
